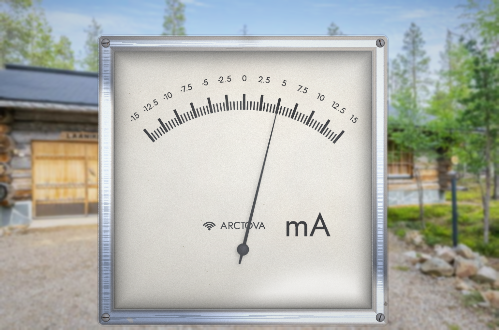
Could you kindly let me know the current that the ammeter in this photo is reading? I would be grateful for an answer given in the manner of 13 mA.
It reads 5 mA
